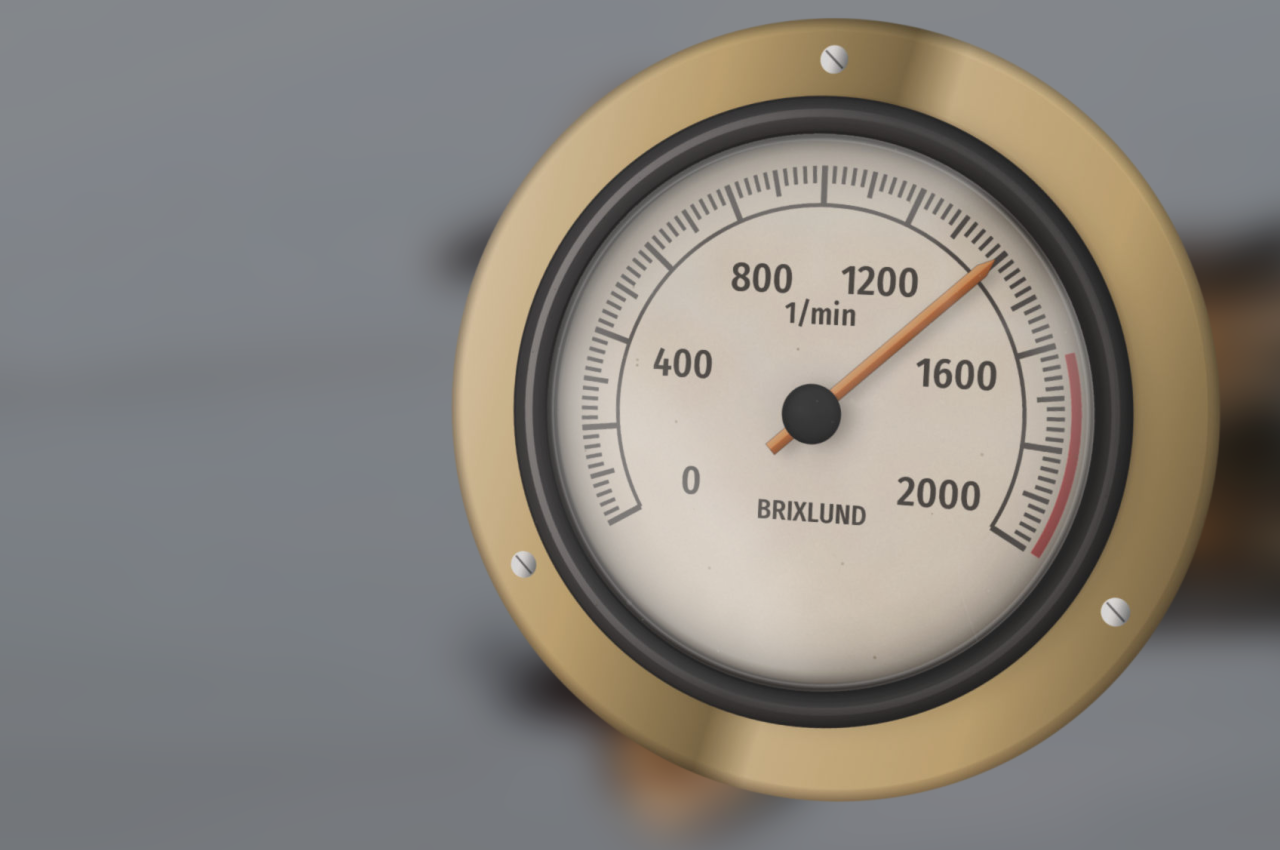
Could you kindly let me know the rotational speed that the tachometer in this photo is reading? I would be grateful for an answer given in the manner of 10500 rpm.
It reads 1400 rpm
